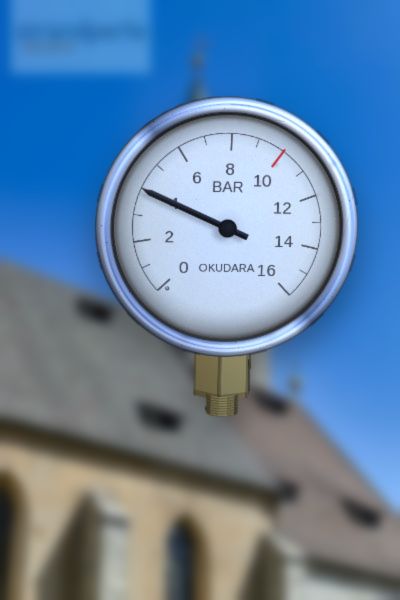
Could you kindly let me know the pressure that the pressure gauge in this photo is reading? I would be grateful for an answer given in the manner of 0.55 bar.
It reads 4 bar
